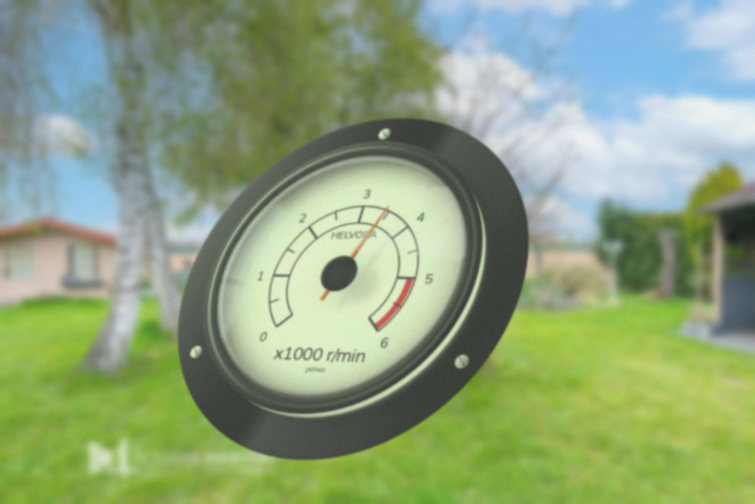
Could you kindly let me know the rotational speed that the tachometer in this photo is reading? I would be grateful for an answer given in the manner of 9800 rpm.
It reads 3500 rpm
